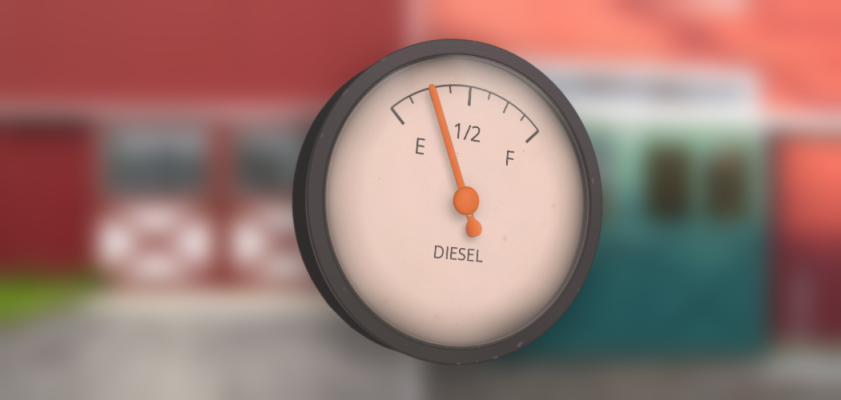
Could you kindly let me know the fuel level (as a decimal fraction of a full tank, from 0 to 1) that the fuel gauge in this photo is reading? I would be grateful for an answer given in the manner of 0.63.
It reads 0.25
